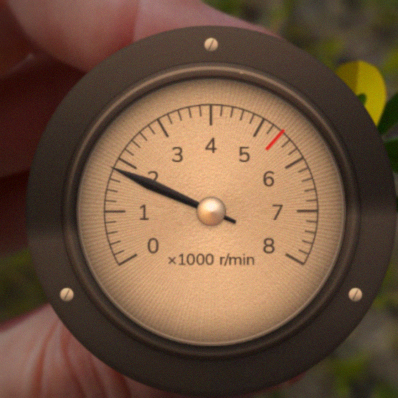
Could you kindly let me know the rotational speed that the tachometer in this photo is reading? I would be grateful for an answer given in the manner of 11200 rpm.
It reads 1800 rpm
